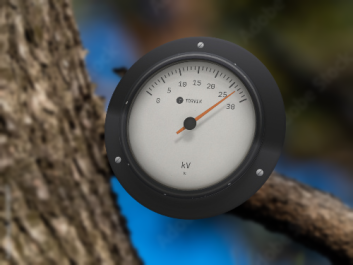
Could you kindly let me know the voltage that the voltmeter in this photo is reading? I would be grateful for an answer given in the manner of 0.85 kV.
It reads 27 kV
